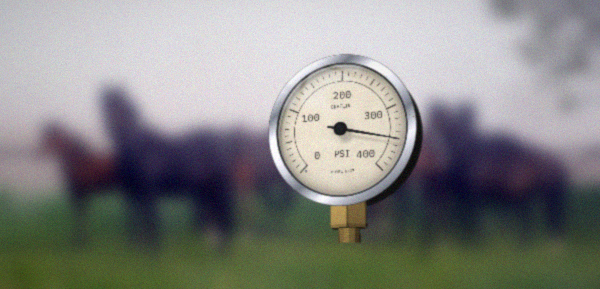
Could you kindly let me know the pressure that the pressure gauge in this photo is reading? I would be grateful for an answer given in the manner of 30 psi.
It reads 350 psi
